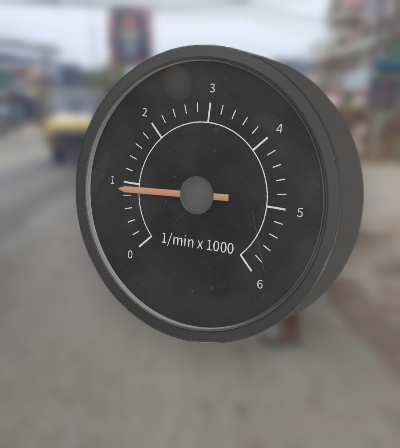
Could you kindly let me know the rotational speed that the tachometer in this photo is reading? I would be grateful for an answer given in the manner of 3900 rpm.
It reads 900 rpm
